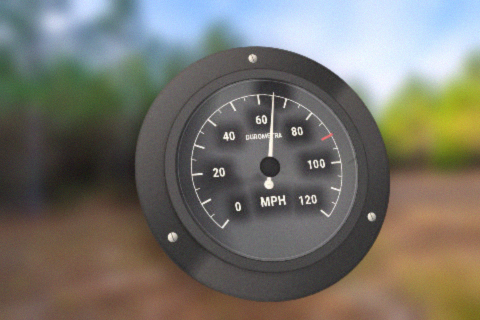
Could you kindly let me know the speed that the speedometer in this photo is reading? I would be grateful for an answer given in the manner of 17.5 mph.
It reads 65 mph
